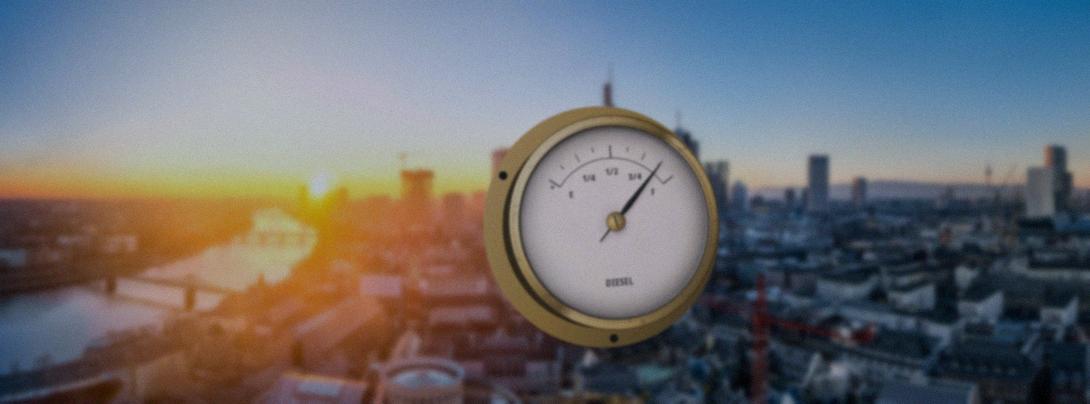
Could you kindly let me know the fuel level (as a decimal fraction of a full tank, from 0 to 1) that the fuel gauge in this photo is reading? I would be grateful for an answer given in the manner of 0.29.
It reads 0.875
